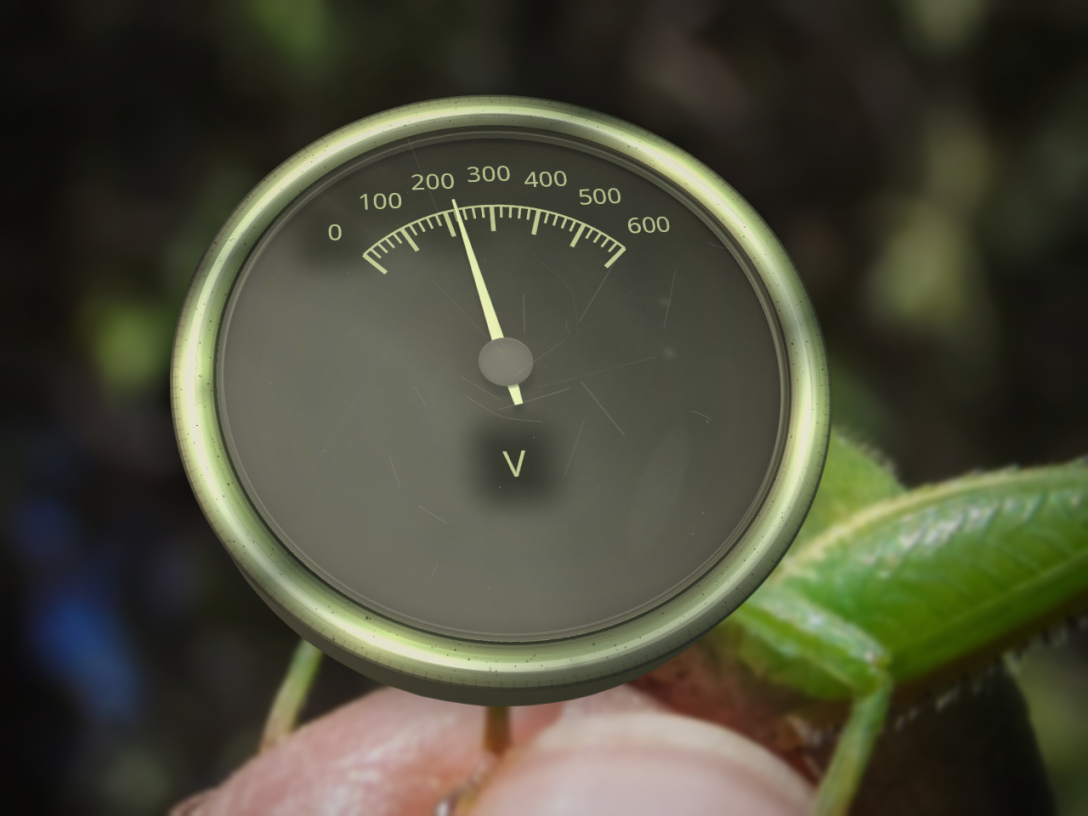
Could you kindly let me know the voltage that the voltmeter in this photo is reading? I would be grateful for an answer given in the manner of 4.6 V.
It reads 220 V
